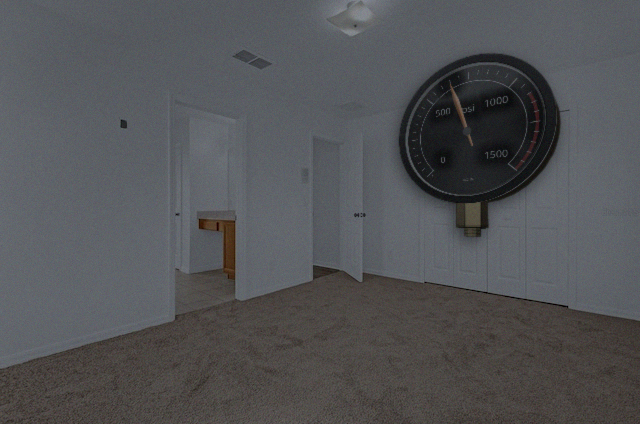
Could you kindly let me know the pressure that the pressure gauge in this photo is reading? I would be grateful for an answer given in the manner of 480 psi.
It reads 650 psi
